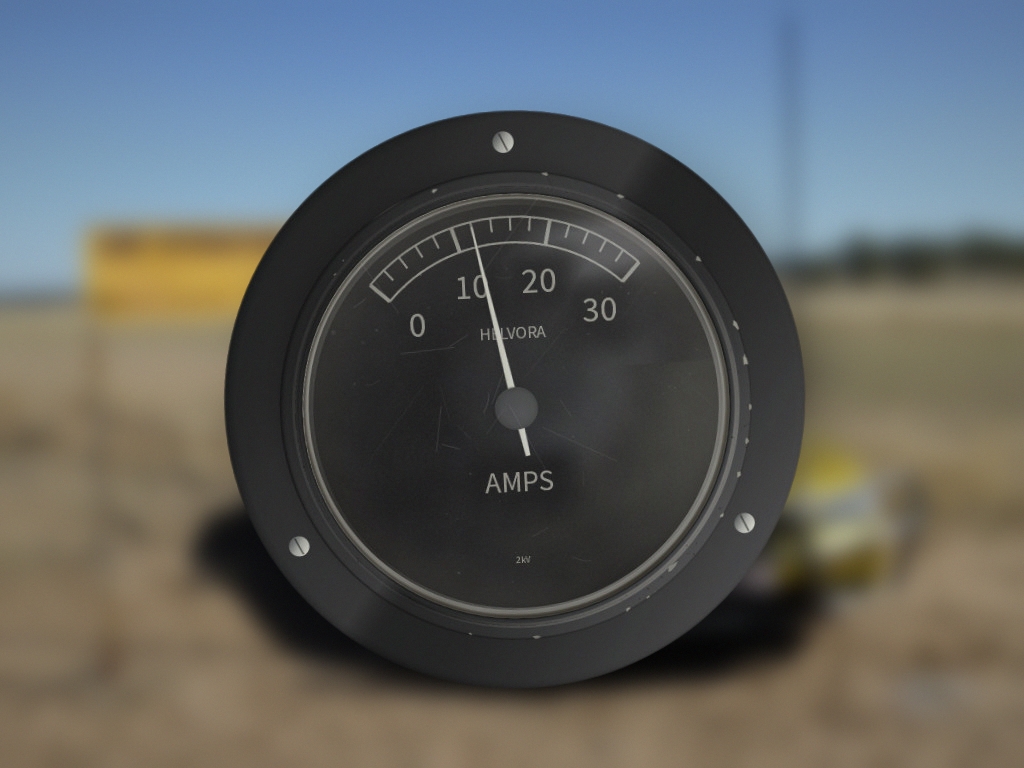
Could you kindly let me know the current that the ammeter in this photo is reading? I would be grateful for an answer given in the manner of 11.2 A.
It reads 12 A
